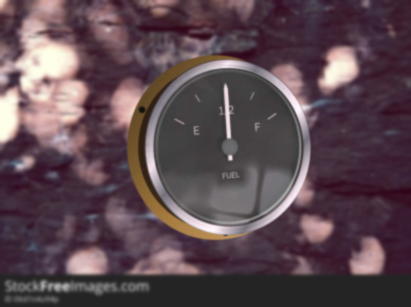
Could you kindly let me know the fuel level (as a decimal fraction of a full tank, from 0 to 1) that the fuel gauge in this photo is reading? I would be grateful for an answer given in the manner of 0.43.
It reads 0.5
